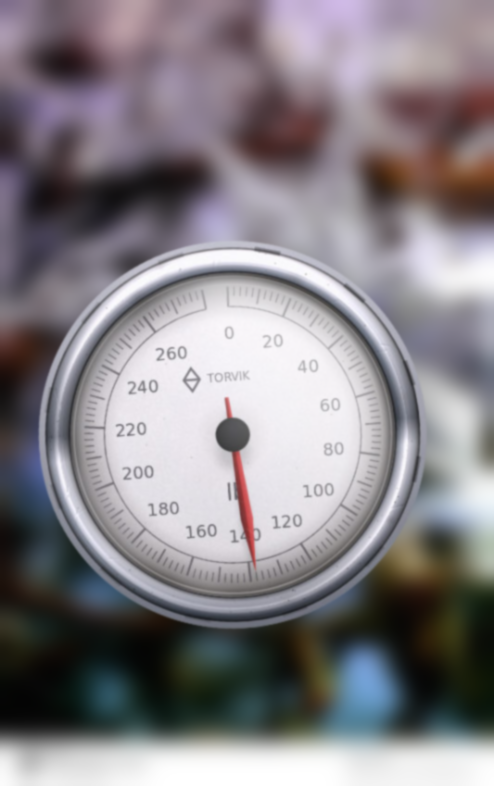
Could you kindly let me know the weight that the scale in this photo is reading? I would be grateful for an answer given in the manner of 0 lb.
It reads 138 lb
